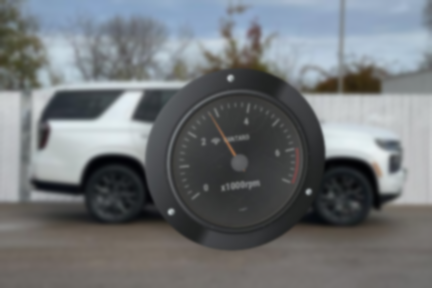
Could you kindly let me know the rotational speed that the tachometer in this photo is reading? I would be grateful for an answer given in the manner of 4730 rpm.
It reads 2800 rpm
